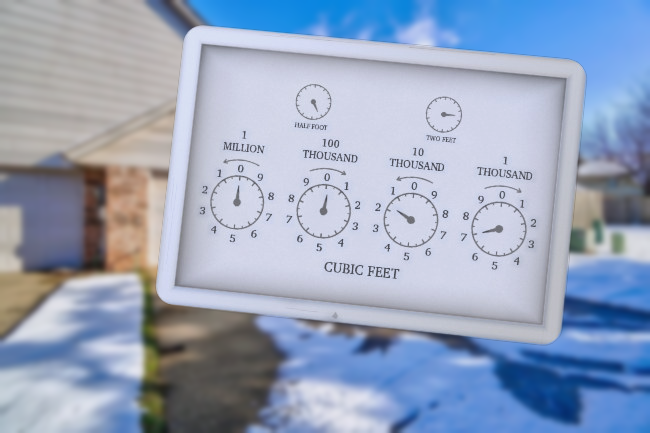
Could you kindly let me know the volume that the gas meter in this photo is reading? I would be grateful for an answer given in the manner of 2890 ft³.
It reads 1700 ft³
